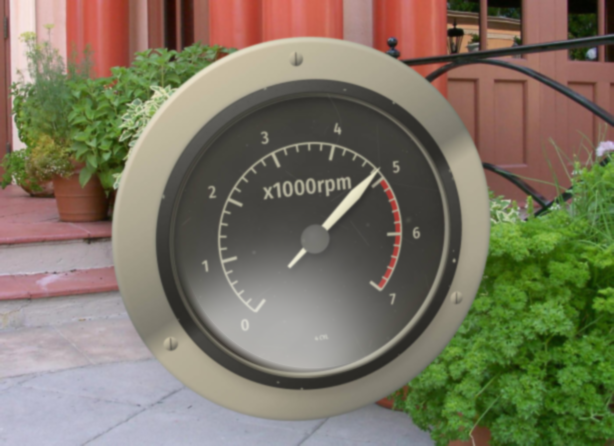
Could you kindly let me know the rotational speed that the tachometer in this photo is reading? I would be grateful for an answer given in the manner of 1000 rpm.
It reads 4800 rpm
